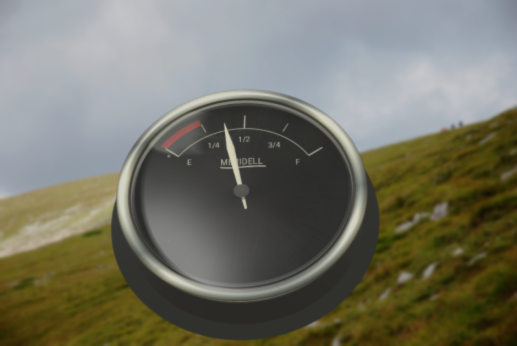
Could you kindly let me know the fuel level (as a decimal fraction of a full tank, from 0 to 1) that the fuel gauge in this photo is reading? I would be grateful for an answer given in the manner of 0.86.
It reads 0.375
